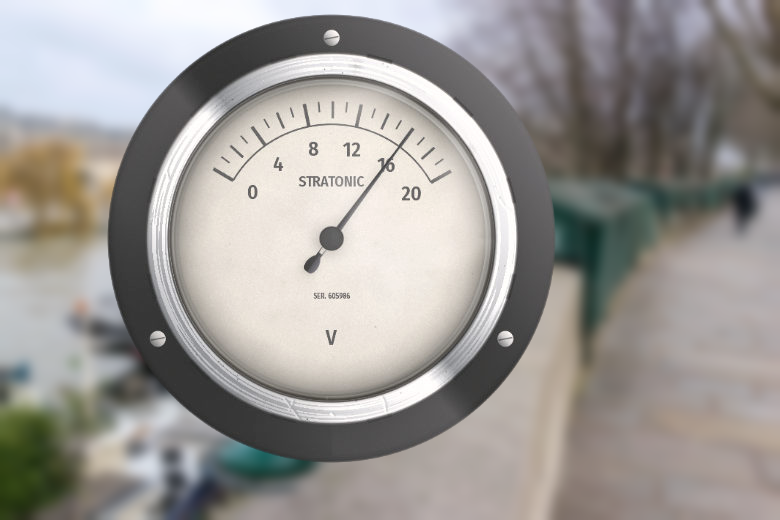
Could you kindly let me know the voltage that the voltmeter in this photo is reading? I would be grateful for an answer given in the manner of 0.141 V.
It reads 16 V
